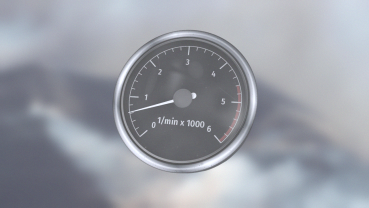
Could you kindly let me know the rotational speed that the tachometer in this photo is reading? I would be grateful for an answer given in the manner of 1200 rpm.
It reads 600 rpm
